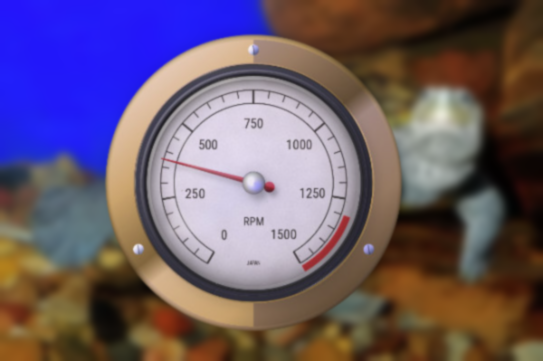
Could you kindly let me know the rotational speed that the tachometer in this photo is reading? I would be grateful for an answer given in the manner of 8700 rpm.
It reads 375 rpm
